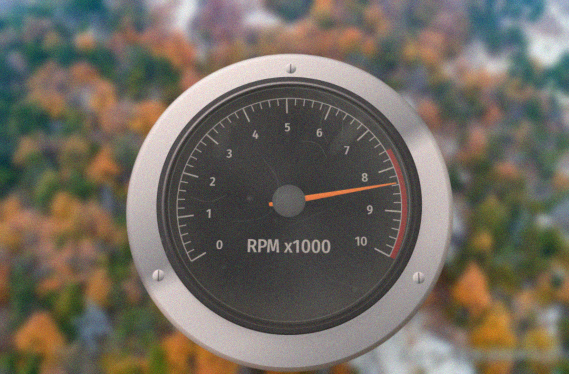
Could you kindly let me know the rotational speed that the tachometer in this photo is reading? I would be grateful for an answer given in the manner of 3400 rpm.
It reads 8400 rpm
